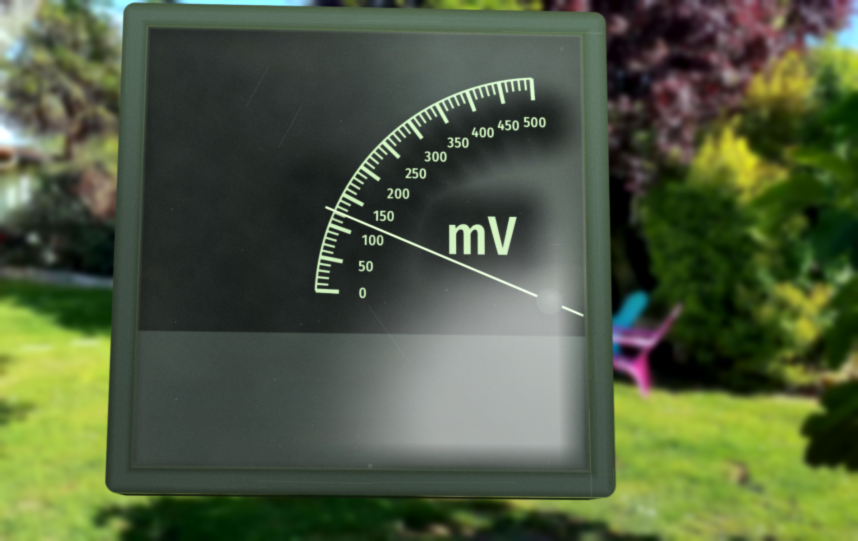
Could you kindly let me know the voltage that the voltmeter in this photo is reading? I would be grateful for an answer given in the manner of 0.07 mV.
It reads 120 mV
